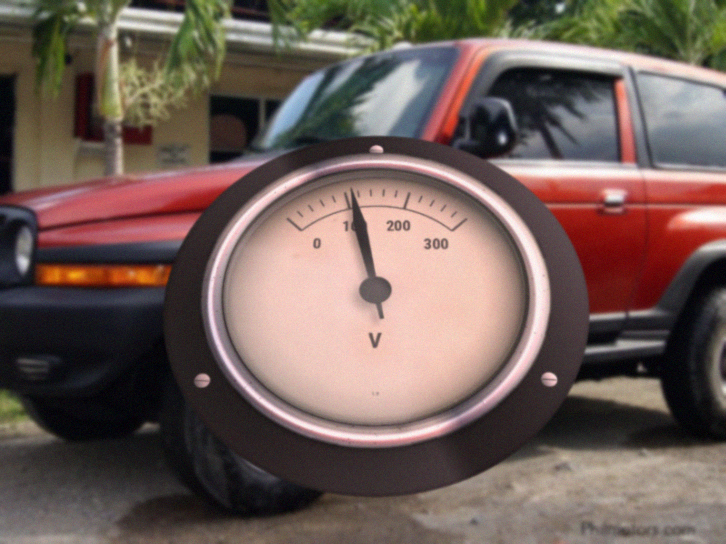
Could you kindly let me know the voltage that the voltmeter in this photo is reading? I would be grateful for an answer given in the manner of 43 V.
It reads 110 V
